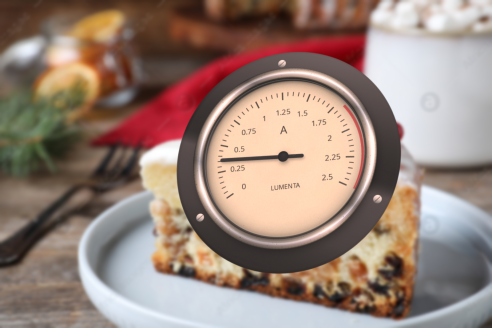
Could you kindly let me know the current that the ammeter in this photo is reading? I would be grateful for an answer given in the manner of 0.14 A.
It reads 0.35 A
